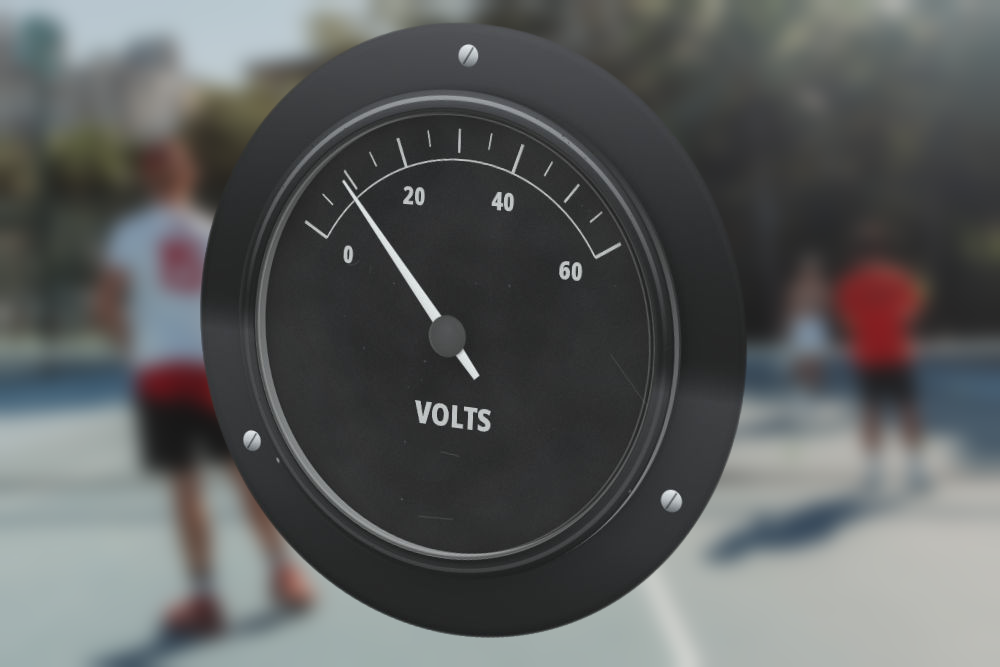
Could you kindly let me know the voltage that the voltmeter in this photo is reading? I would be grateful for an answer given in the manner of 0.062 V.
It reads 10 V
